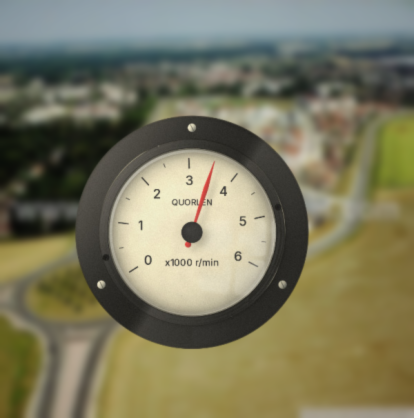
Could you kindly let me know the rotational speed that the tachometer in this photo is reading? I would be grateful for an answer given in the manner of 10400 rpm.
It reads 3500 rpm
